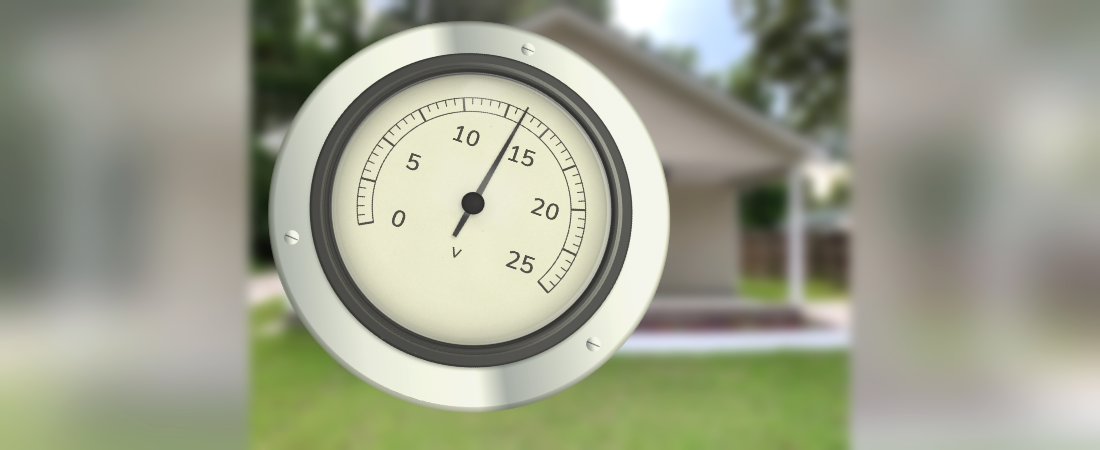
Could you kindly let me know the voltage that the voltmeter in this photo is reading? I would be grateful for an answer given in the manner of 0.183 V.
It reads 13.5 V
